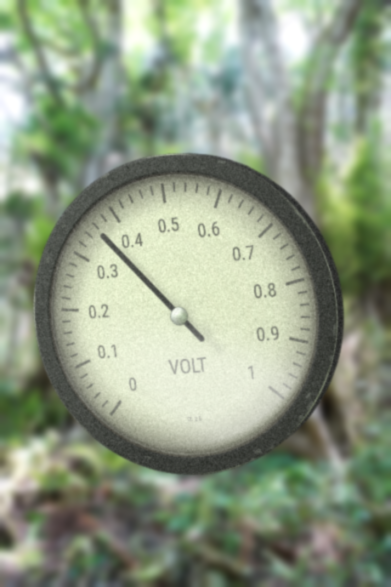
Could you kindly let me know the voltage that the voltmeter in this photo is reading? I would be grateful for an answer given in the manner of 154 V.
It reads 0.36 V
